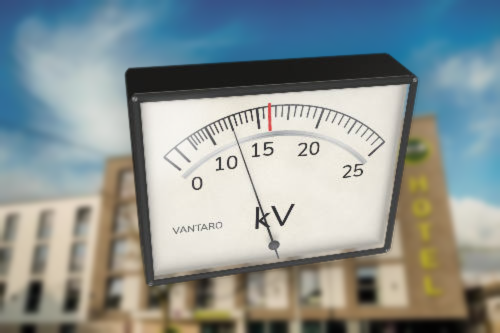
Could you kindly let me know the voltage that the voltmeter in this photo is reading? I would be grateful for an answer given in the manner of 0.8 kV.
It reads 12.5 kV
